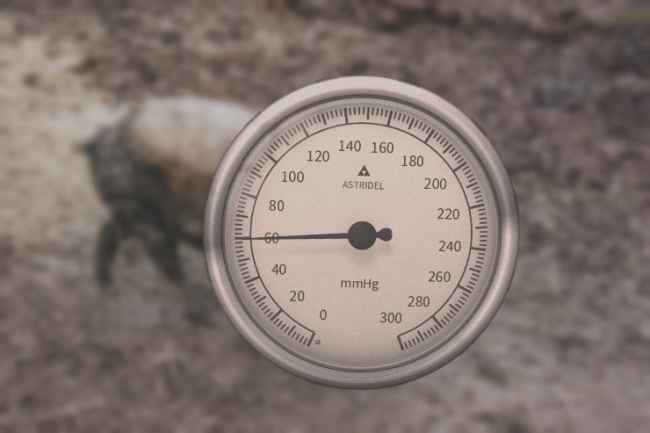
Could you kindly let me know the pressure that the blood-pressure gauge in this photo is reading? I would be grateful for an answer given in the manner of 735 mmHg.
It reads 60 mmHg
